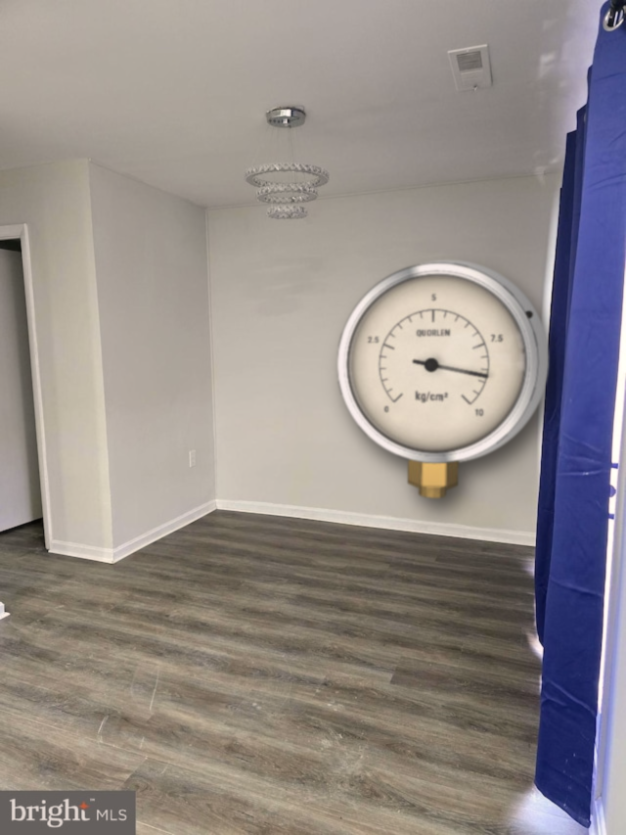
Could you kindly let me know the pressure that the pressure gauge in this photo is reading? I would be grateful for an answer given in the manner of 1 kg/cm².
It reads 8.75 kg/cm²
